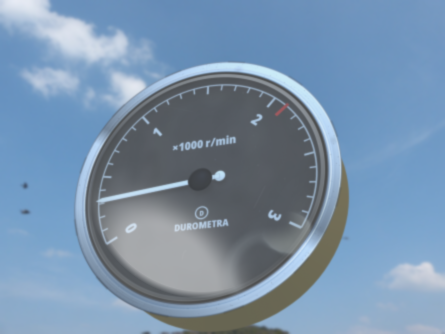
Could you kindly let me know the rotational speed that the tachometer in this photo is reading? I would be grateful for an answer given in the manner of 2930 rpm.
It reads 300 rpm
